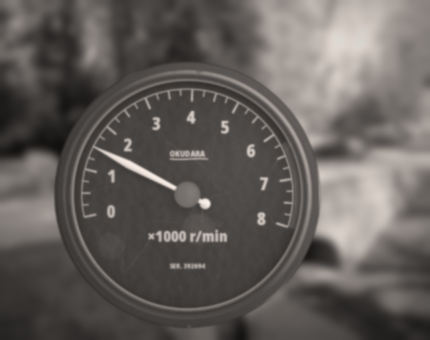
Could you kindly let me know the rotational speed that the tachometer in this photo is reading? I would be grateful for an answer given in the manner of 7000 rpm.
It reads 1500 rpm
